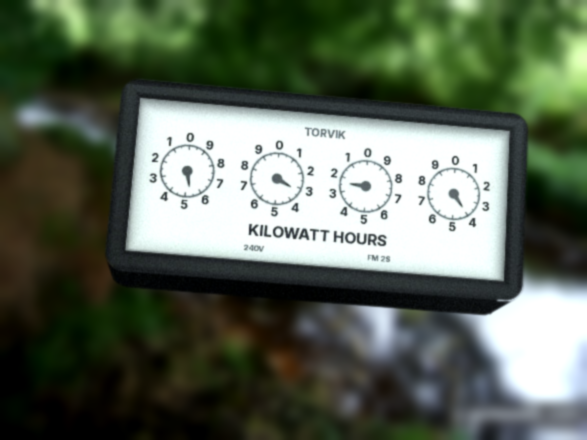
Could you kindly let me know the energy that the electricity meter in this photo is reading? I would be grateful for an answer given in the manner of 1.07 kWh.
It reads 5324 kWh
